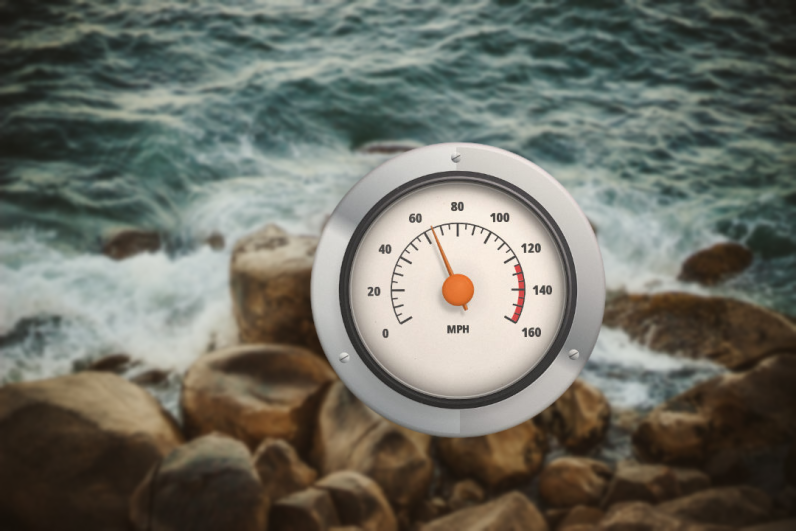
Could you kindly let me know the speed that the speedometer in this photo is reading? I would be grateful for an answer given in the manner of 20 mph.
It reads 65 mph
